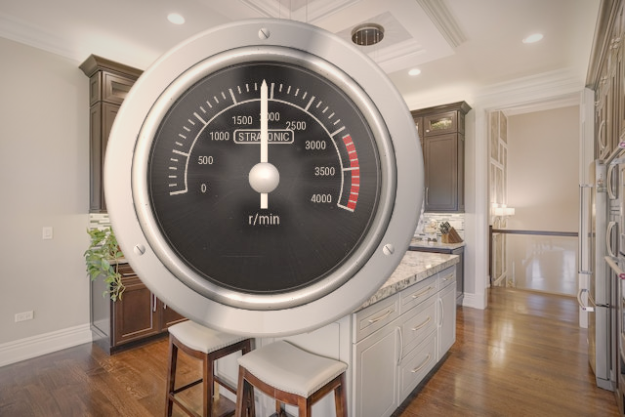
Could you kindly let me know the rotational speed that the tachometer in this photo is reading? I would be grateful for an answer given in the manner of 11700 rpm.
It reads 1900 rpm
